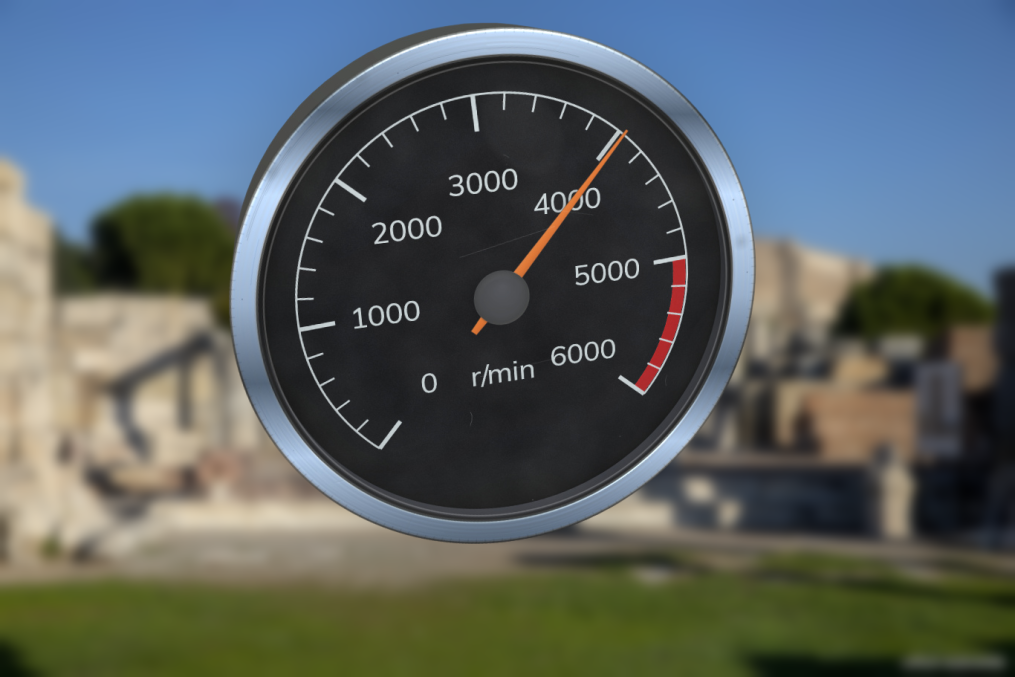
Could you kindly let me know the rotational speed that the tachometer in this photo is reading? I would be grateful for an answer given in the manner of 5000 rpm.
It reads 4000 rpm
